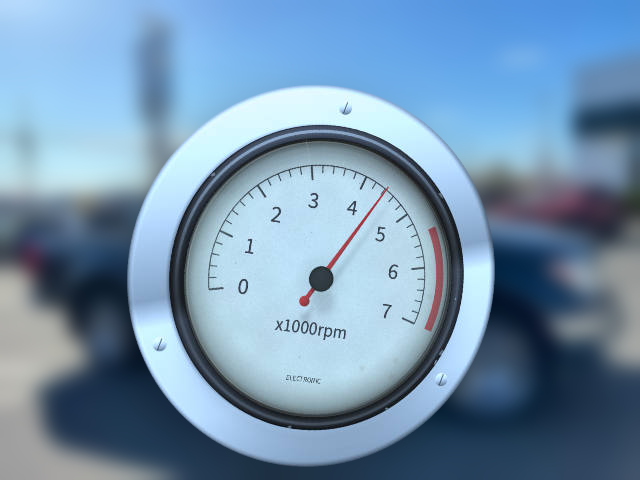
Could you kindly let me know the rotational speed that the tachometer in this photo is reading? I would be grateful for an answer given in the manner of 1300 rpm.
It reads 4400 rpm
